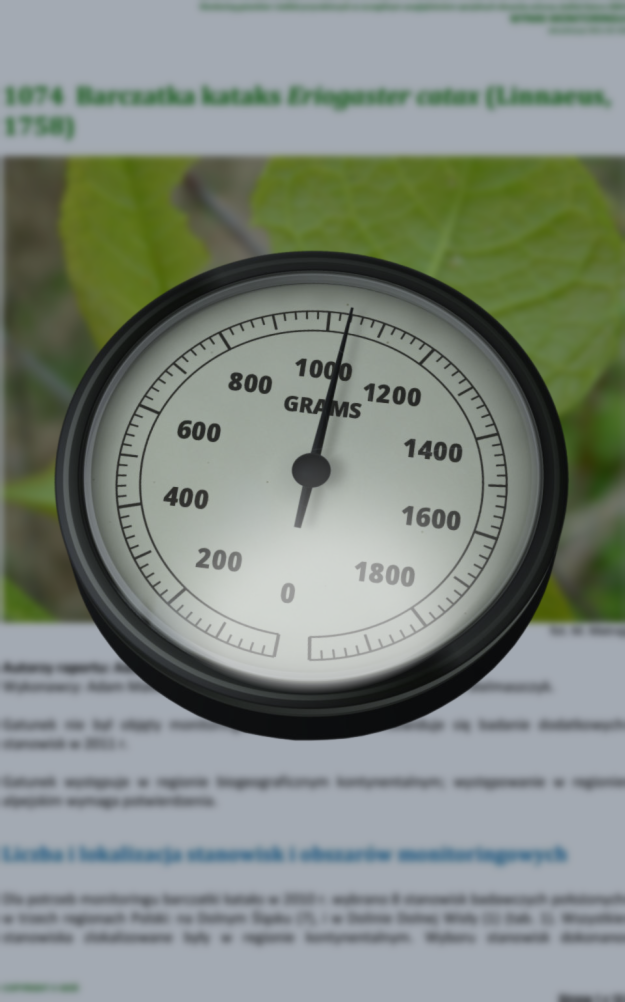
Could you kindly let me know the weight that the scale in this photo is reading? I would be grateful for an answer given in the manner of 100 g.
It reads 1040 g
